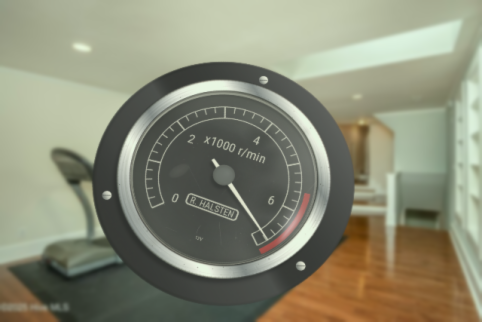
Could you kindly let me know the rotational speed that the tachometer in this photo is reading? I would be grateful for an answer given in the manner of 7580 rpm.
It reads 6800 rpm
